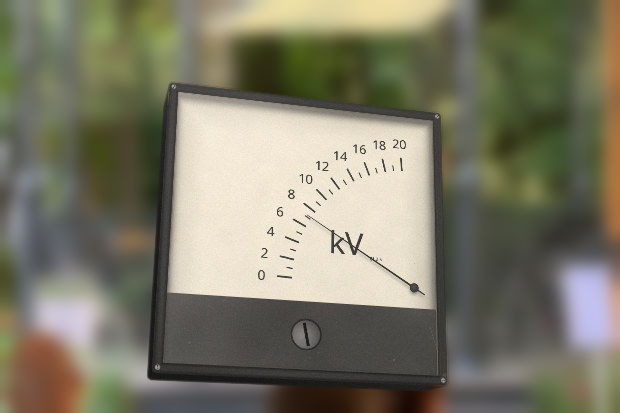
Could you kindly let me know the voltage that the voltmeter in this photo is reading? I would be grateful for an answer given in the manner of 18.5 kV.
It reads 7 kV
